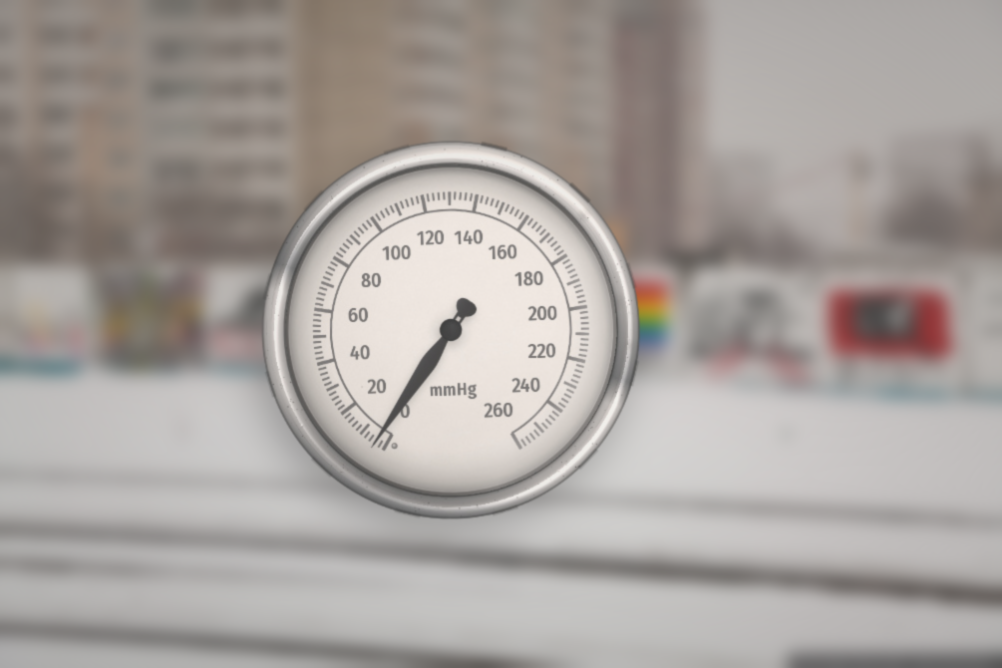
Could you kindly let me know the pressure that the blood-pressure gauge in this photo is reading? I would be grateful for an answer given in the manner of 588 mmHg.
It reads 4 mmHg
